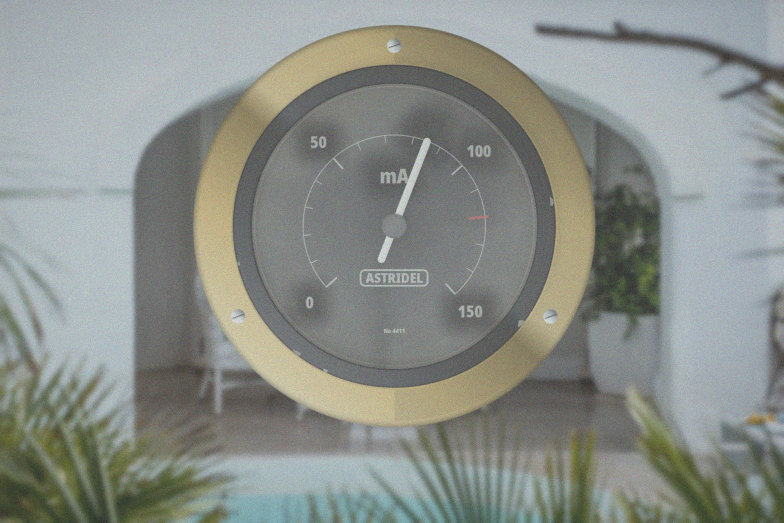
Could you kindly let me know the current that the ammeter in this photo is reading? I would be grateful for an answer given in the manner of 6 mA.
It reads 85 mA
